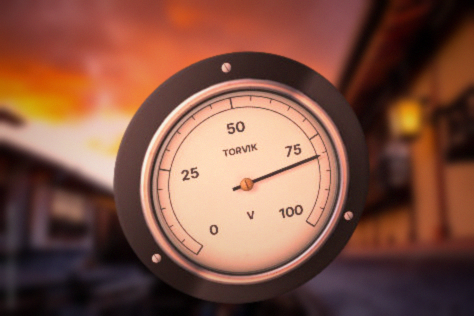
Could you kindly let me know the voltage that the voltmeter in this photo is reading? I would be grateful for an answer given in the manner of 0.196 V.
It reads 80 V
